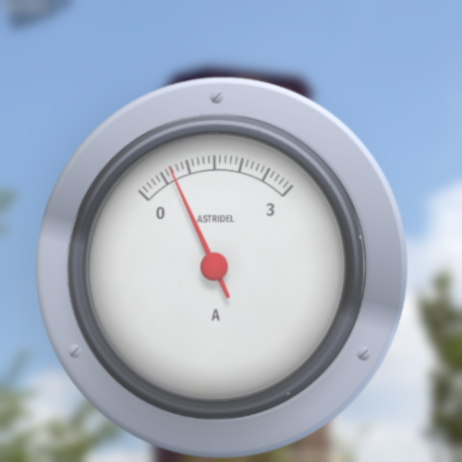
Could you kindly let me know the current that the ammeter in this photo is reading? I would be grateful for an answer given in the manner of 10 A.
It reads 0.7 A
